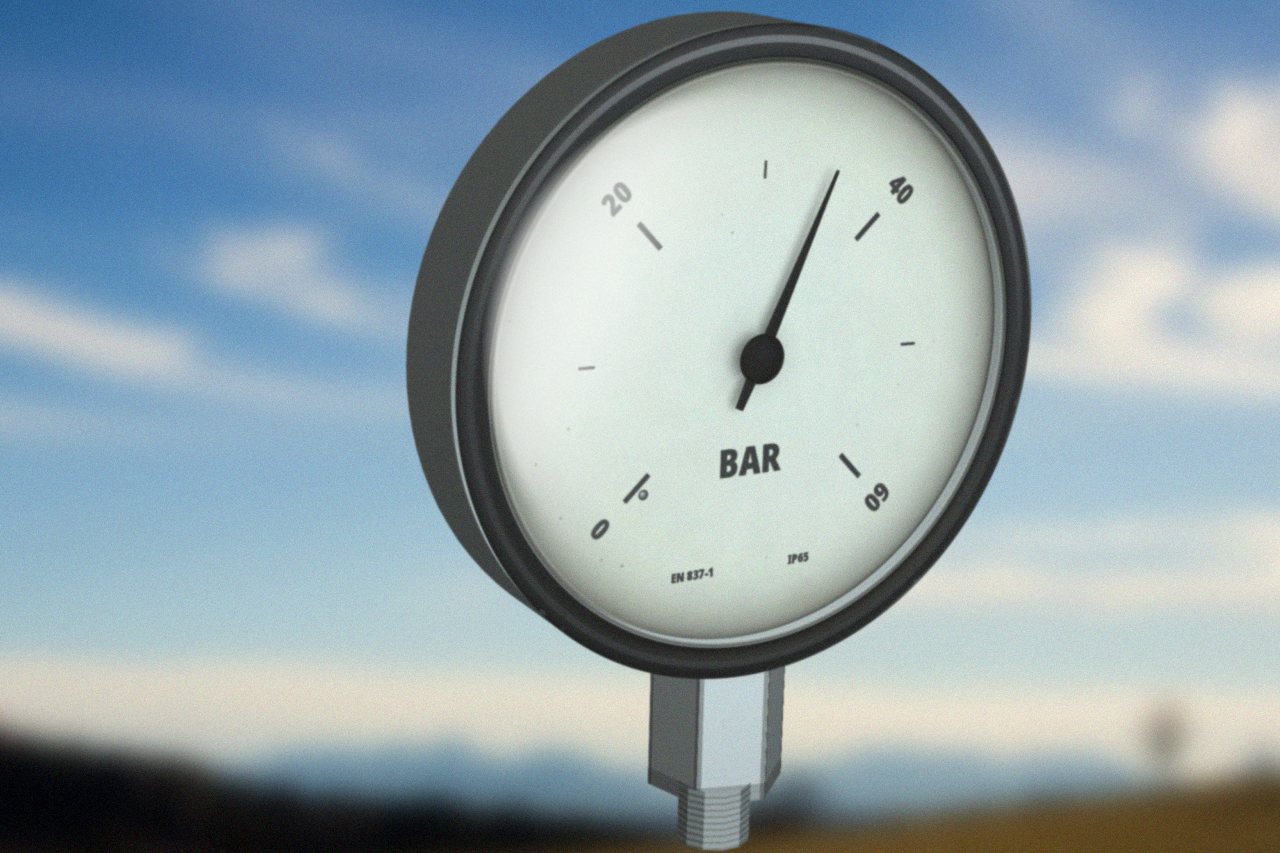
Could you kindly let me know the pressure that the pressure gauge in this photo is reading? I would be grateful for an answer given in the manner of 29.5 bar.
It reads 35 bar
